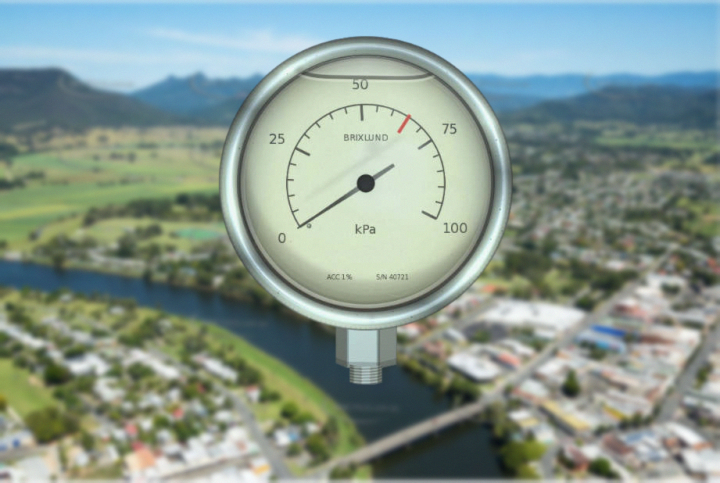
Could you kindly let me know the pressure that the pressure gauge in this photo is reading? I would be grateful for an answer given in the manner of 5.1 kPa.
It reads 0 kPa
